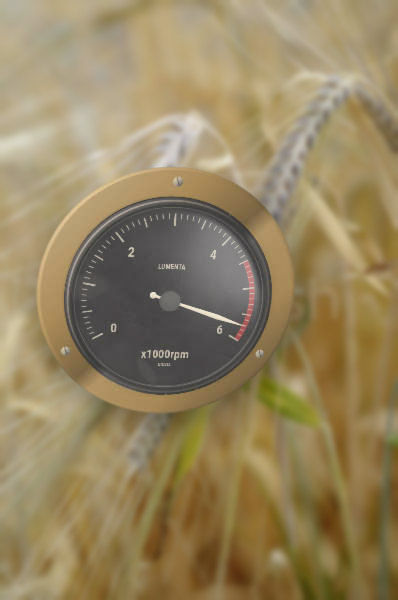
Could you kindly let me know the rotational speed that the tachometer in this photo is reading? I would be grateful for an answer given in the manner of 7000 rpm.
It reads 5700 rpm
